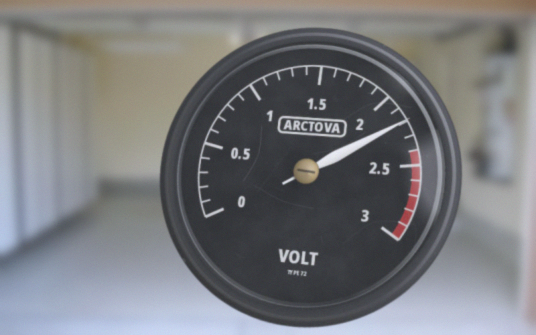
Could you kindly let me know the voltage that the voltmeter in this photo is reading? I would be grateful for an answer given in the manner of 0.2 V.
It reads 2.2 V
